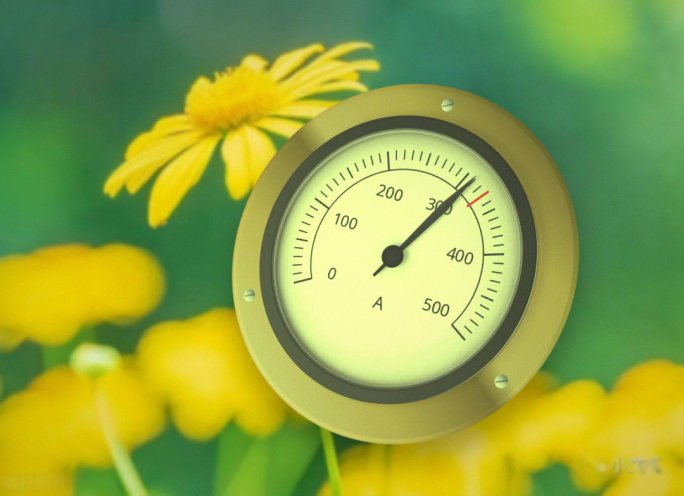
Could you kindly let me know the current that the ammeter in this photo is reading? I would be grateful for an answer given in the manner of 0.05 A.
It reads 310 A
